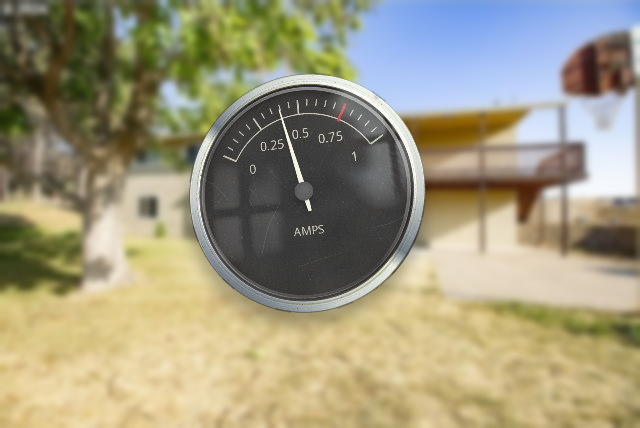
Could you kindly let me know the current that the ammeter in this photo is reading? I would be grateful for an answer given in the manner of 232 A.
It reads 0.4 A
